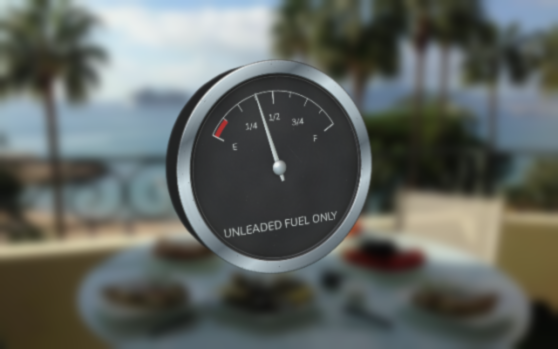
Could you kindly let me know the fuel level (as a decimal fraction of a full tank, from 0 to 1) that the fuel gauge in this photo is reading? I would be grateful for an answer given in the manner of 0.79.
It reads 0.375
